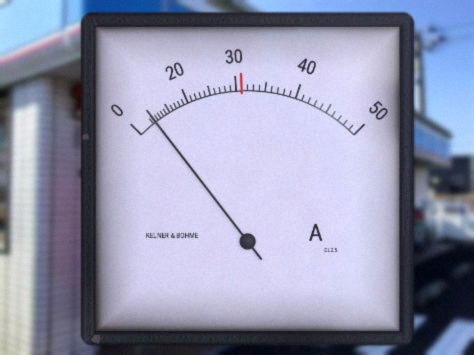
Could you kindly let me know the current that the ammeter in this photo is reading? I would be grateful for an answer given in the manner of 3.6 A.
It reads 10 A
